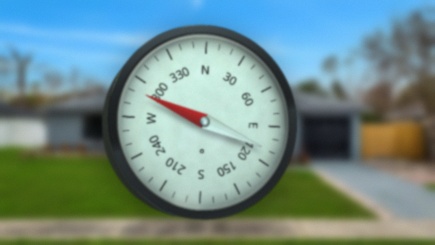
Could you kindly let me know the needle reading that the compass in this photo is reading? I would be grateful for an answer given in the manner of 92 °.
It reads 290 °
